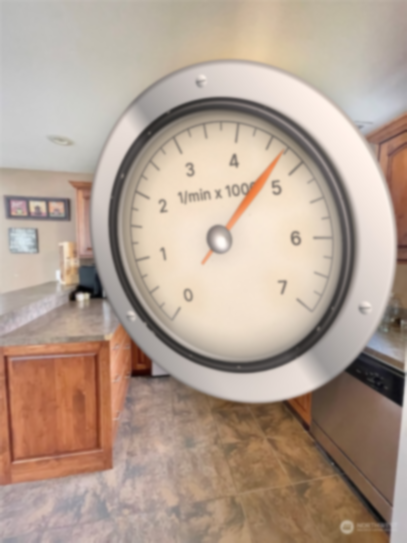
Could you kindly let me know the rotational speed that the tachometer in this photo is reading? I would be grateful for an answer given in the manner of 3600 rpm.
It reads 4750 rpm
